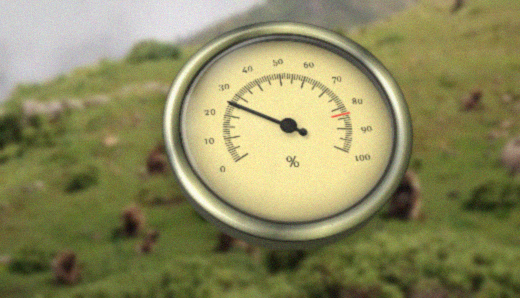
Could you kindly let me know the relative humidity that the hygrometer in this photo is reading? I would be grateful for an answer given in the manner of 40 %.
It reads 25 %
